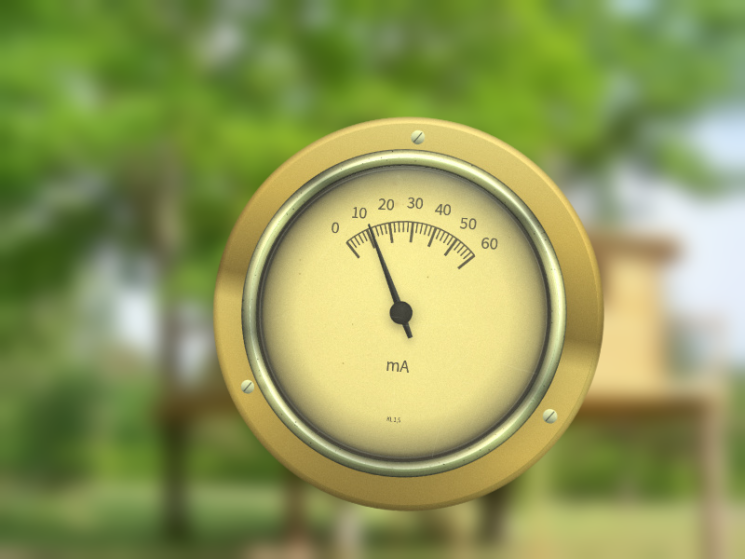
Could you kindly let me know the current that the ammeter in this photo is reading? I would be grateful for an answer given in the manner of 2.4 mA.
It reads 12 mA
